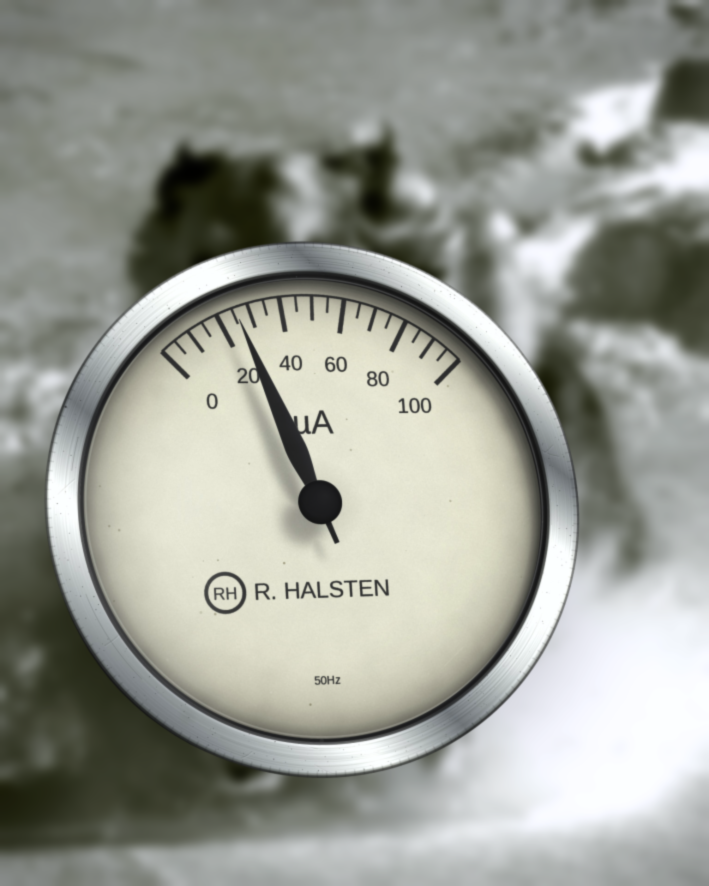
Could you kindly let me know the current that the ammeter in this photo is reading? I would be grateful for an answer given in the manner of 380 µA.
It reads 25 µA
